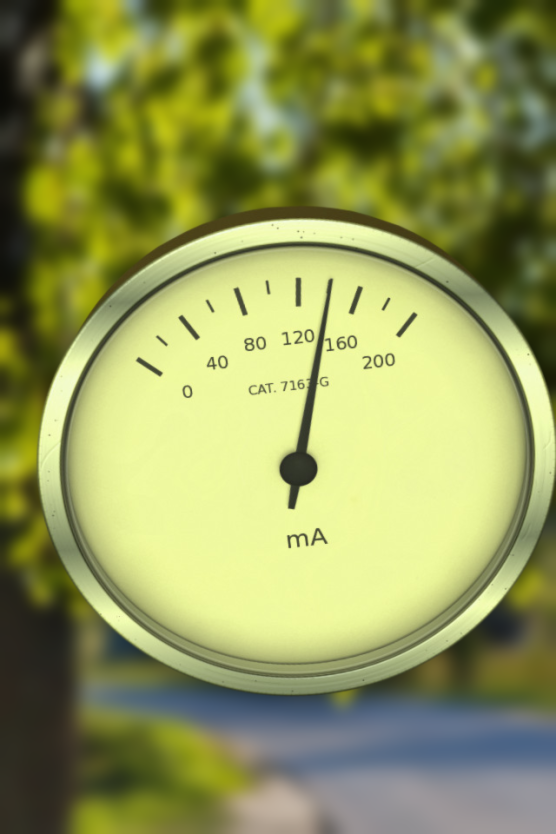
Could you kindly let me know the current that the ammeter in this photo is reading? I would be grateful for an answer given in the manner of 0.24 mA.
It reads 140 mA
